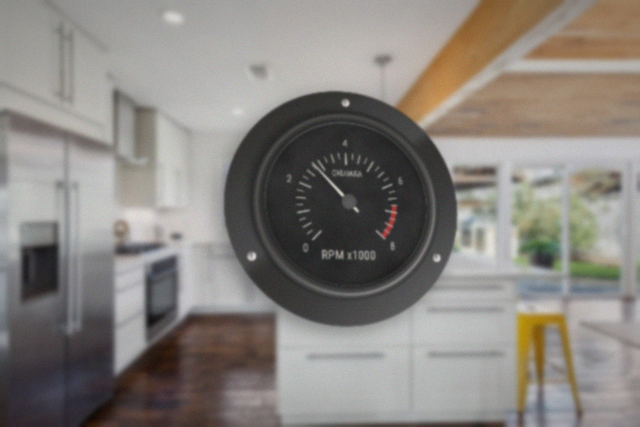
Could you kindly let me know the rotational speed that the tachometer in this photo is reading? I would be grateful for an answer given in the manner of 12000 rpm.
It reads 2750 rpm
